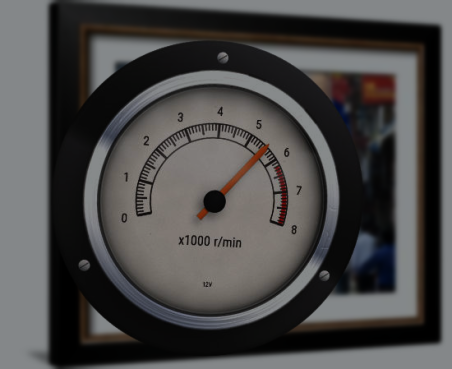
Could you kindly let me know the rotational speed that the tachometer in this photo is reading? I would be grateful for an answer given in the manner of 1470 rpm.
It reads 5500 rpm
